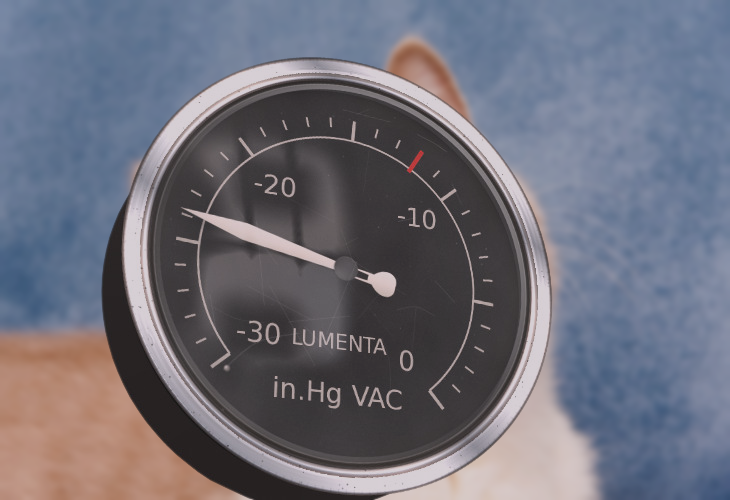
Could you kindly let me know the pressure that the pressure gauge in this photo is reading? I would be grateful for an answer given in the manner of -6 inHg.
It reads -24 inHg
